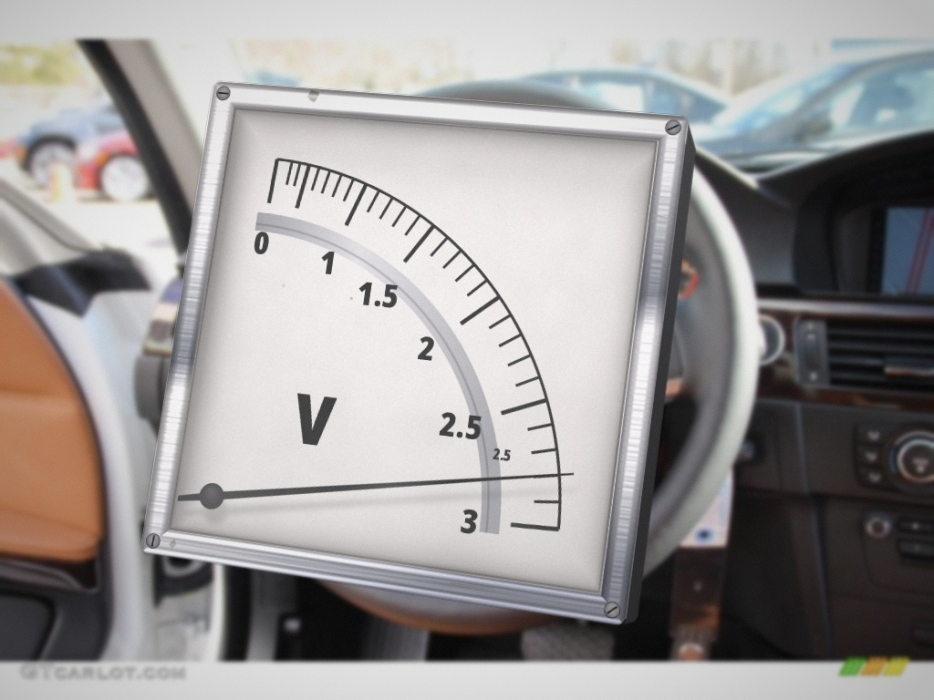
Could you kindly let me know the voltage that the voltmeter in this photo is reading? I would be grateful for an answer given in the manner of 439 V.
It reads 2.8 V
